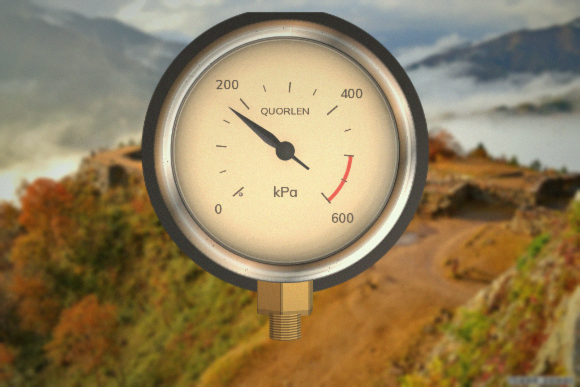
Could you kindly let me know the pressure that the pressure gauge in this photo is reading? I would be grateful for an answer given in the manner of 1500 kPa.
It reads 175 kPa
